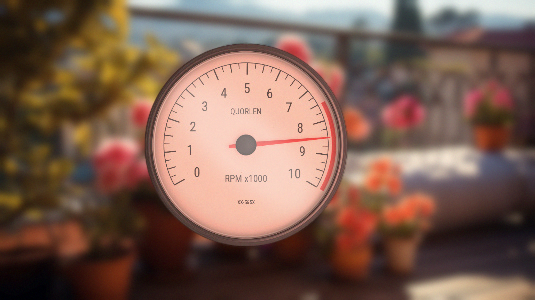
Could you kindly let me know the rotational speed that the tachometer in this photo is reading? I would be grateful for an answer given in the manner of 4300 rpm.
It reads 8500 rpm
